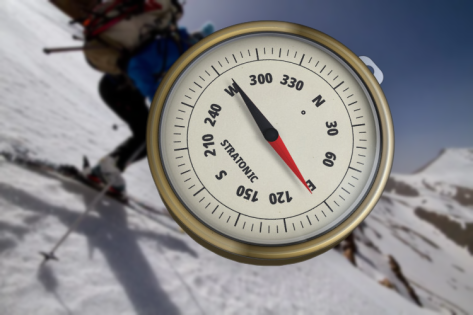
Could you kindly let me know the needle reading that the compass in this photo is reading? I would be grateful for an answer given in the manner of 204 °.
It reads 95 °
